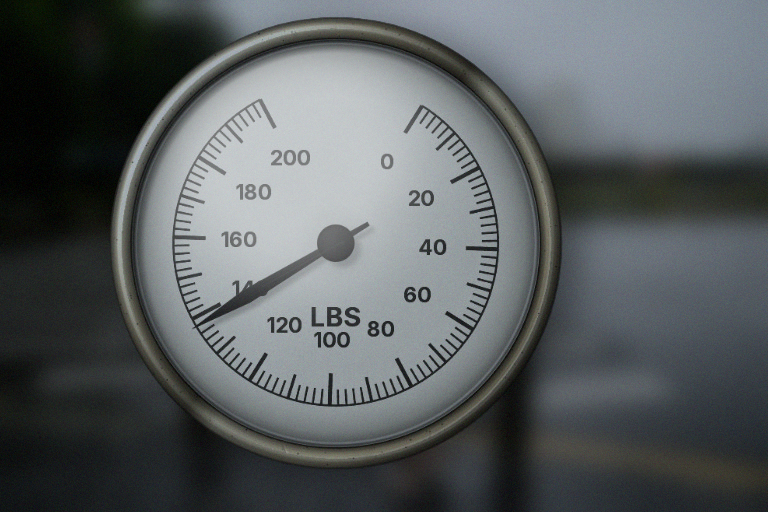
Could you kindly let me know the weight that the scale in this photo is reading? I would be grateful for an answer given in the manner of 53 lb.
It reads 138 lb
